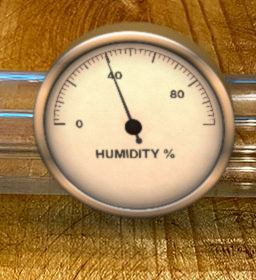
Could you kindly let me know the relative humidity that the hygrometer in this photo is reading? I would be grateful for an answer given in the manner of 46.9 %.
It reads 40 %
